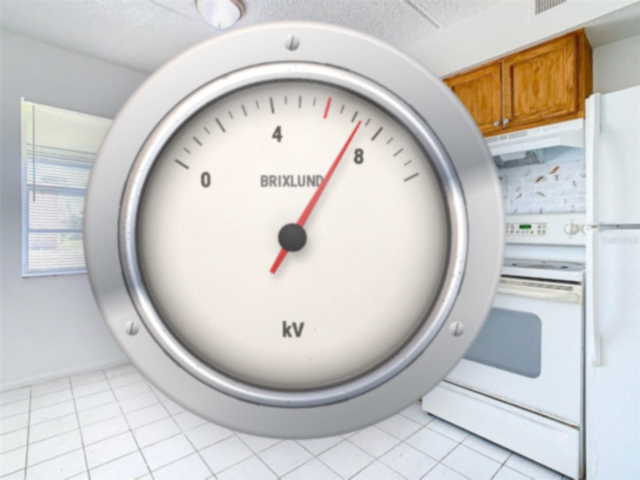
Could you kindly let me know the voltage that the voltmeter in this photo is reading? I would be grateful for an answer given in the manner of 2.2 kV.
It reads 7.25 kV
